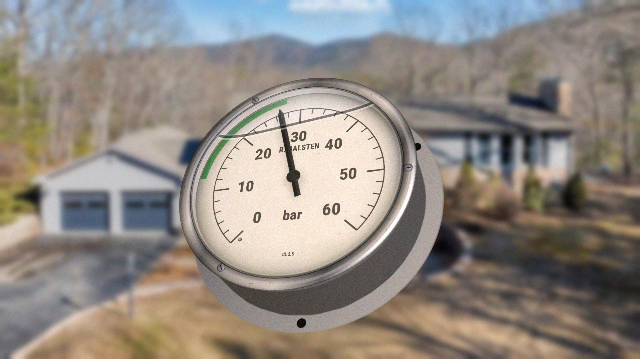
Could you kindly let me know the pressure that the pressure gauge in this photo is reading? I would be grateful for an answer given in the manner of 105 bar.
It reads 27 bar
